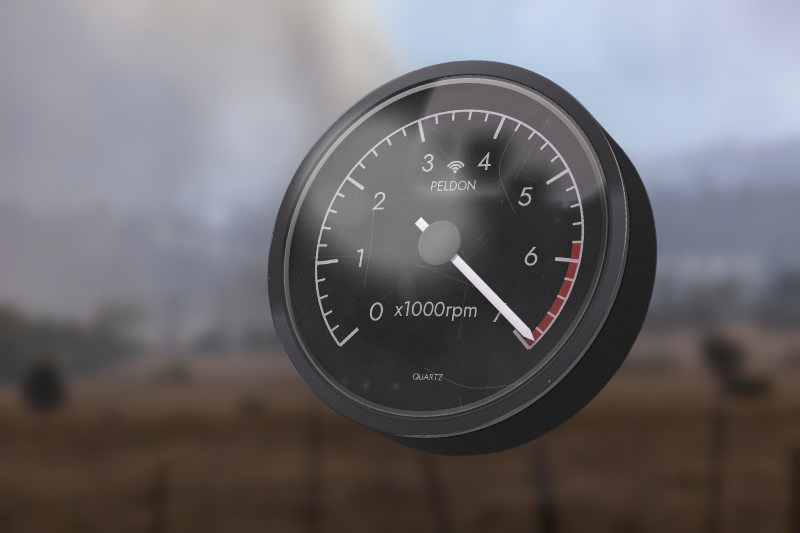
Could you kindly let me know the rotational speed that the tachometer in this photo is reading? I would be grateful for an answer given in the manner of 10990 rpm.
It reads 6900 rpm
